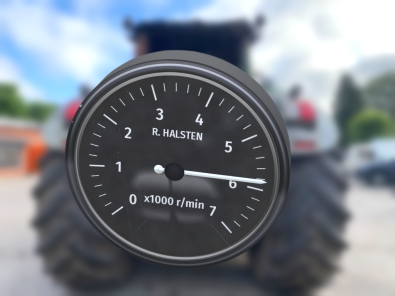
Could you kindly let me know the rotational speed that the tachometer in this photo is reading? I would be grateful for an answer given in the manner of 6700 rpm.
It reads 5800 rpm
